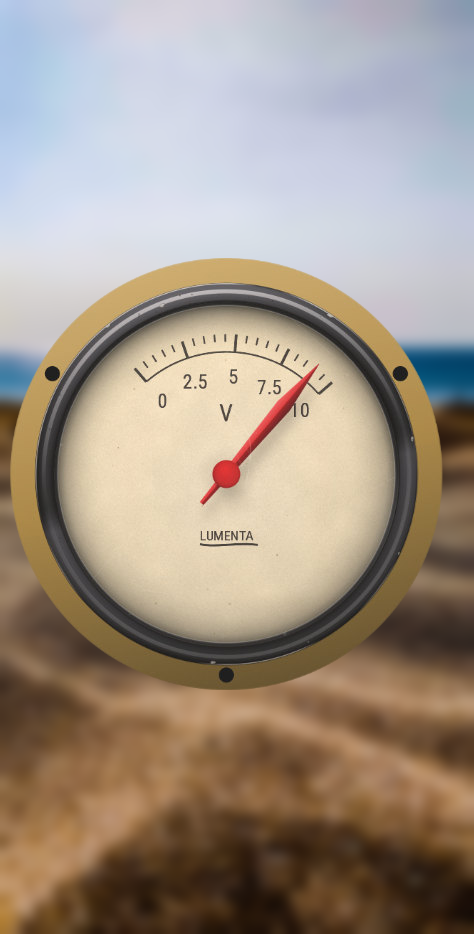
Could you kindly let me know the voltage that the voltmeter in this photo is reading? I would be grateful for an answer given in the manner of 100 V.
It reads 9 V
